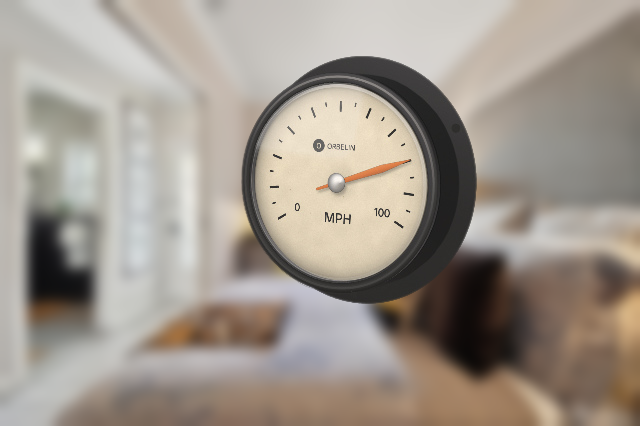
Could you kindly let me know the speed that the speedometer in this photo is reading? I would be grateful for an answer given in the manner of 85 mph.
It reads 80 mph
